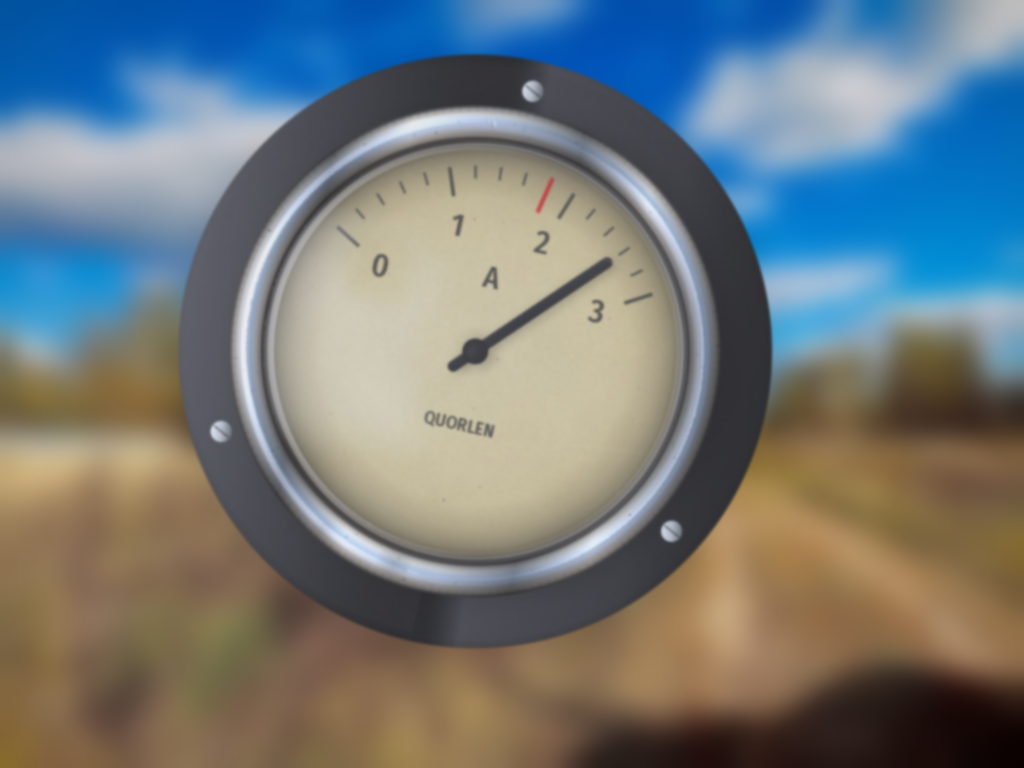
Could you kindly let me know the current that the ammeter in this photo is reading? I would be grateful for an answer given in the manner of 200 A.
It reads 2.6 A
